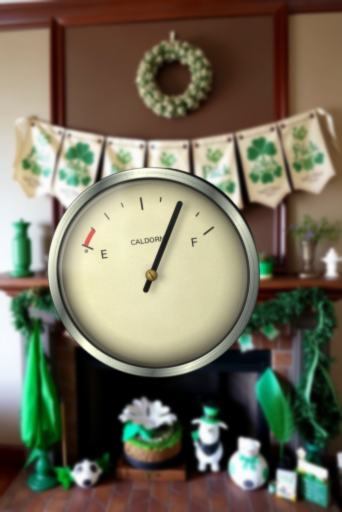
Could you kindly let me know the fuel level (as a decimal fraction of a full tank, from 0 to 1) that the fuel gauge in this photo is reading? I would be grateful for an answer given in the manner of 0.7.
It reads 0.75
